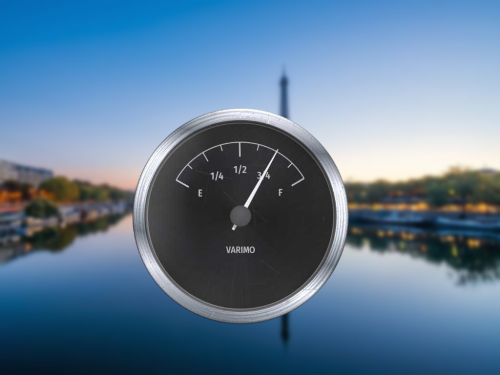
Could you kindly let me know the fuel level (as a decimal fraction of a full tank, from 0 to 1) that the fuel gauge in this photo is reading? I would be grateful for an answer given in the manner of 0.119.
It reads 0.75
